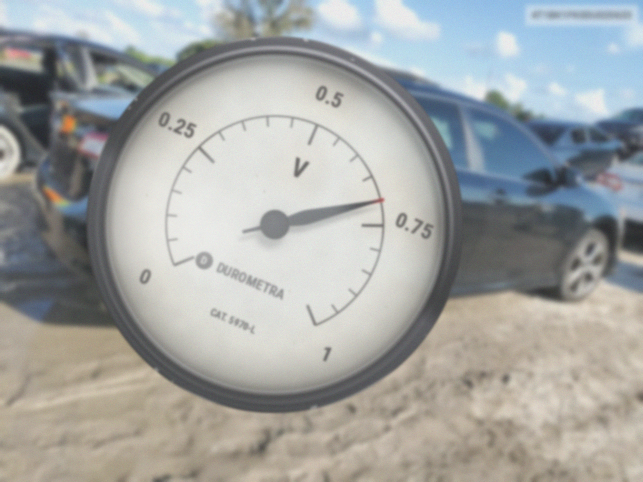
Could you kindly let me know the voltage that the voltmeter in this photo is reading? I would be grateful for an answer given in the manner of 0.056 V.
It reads 0.7 V
